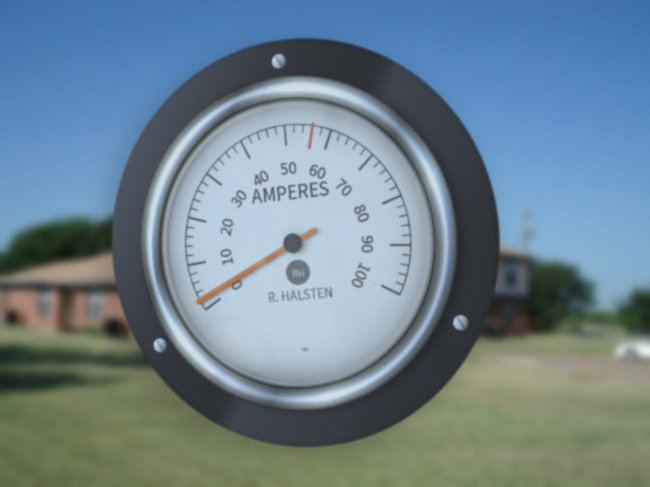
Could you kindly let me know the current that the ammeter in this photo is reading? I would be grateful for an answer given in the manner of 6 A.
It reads 2 A
